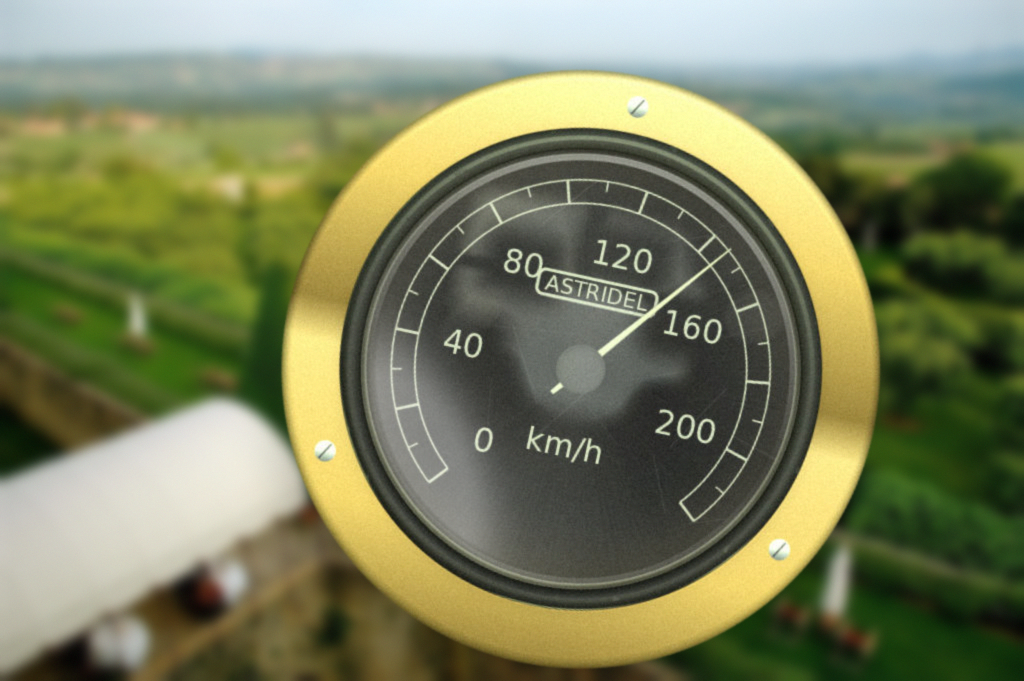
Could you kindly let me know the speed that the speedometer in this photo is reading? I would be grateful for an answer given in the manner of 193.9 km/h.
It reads 145 km/h
